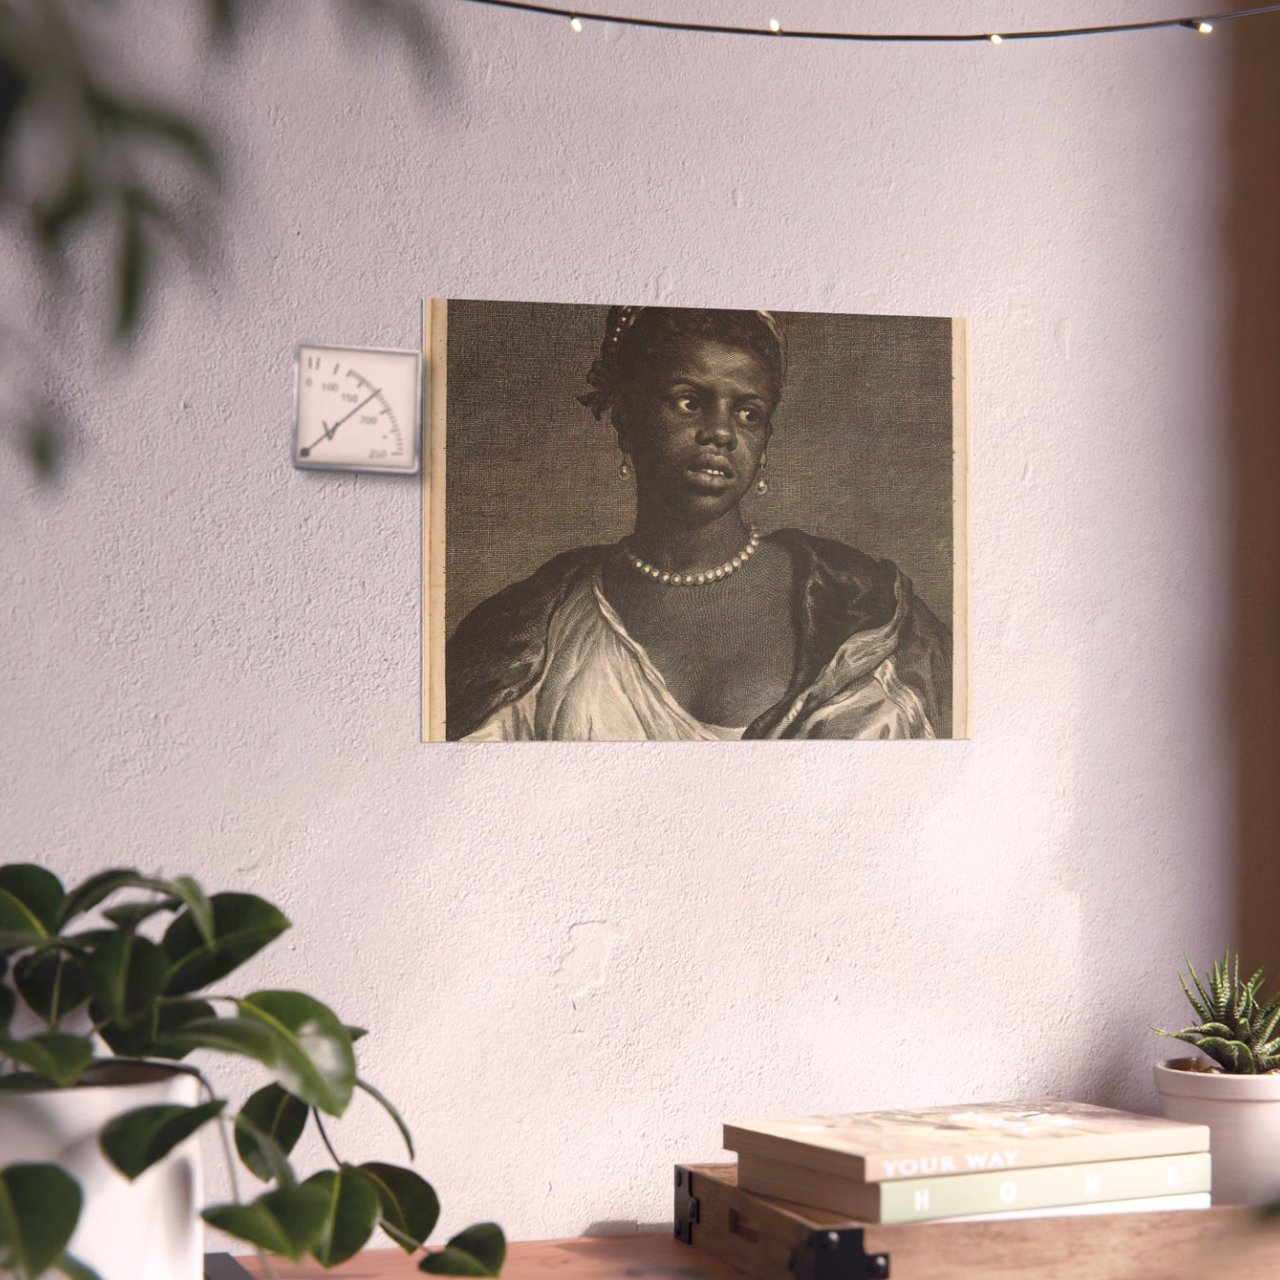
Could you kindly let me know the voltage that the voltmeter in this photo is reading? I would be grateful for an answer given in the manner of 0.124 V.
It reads 175 V
